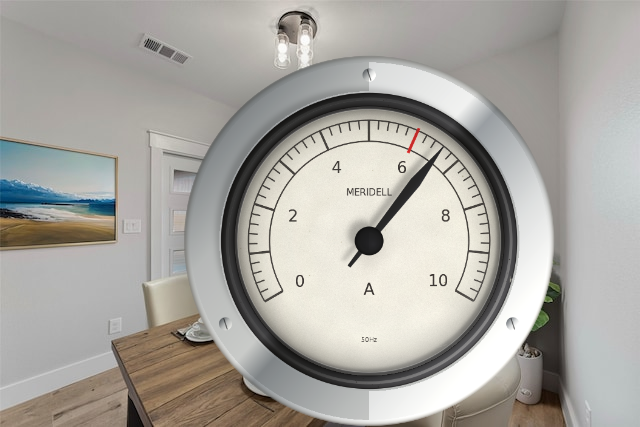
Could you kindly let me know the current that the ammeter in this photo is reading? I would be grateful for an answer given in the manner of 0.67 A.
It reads 6.6 A
